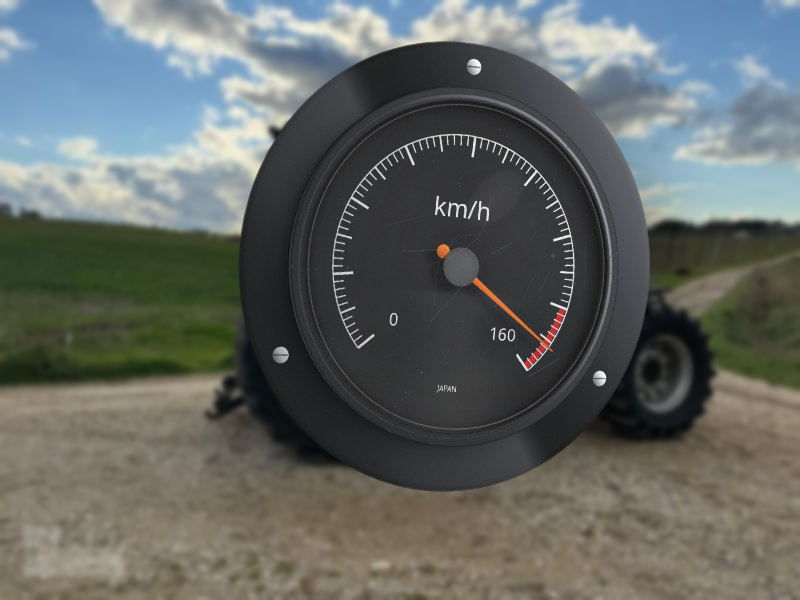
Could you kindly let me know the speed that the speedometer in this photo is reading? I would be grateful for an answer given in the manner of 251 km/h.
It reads 152 km/h
